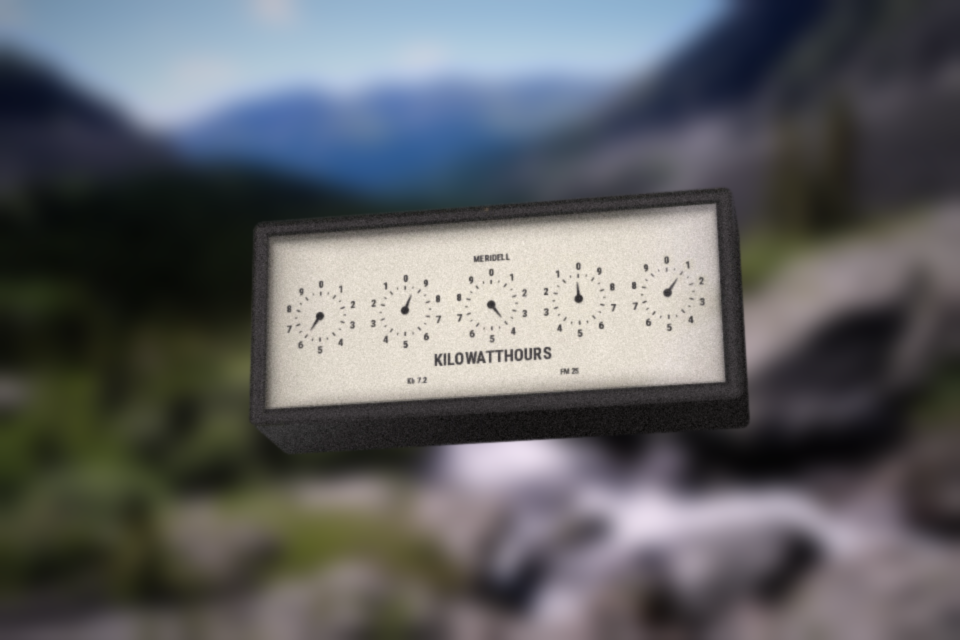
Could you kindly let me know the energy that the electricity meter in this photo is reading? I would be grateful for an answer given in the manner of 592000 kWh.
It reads 59401 kWh
